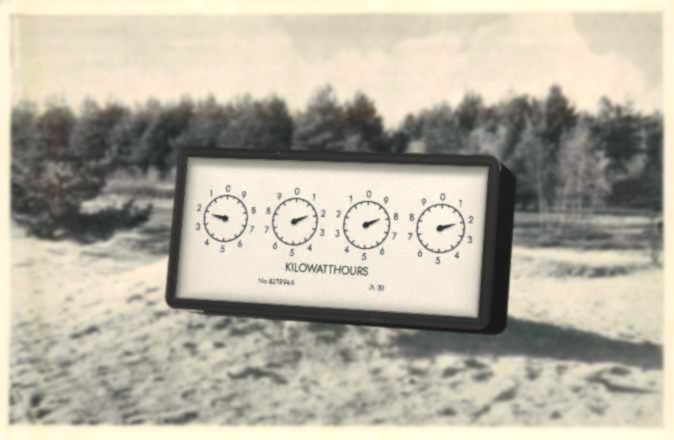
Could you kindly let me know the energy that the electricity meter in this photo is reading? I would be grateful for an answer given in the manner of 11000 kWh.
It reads 2182 kWh
